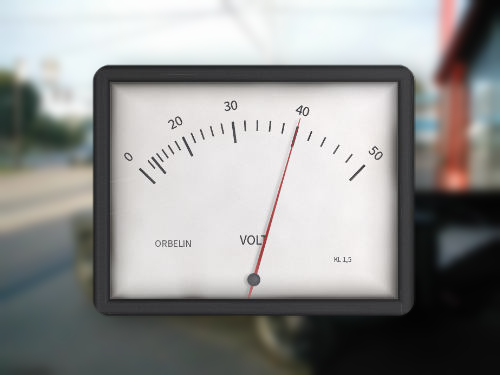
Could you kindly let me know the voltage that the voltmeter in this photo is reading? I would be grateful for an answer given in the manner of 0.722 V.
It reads 40 V
